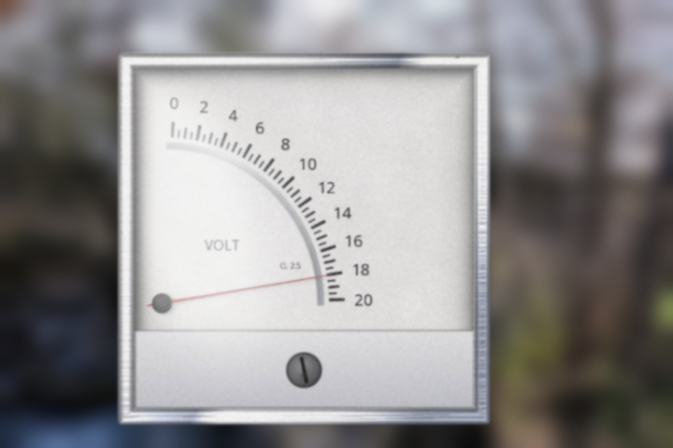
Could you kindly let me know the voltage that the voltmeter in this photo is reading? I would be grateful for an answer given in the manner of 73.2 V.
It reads 18 V
